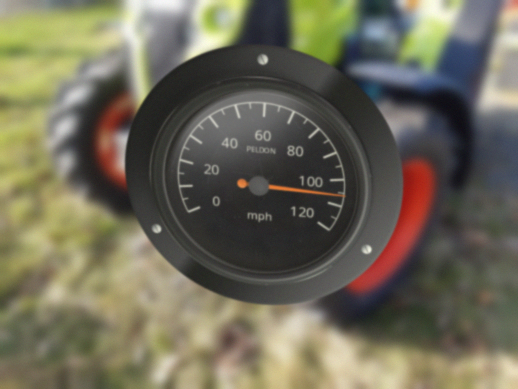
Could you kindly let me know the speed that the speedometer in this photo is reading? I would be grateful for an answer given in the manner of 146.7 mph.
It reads 105 mph
